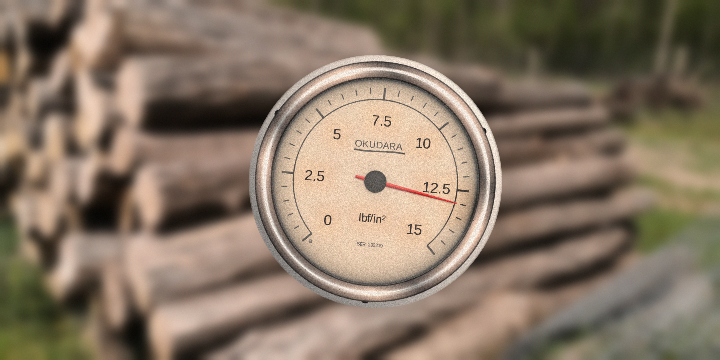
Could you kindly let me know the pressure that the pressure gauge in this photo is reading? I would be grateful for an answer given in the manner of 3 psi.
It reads 13 psi
